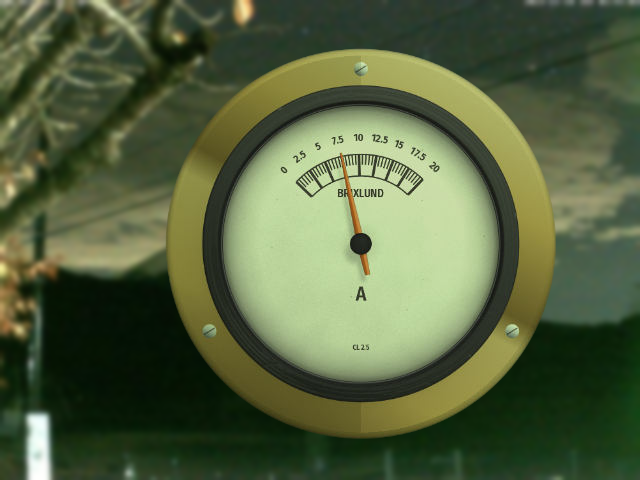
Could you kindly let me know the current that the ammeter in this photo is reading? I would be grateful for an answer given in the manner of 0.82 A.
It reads 7.5 A
